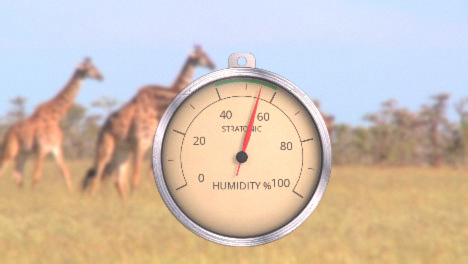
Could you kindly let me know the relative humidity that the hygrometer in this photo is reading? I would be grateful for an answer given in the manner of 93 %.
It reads 55 %
